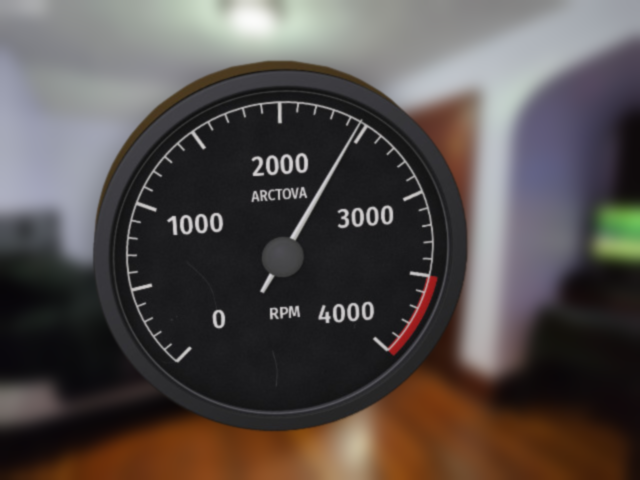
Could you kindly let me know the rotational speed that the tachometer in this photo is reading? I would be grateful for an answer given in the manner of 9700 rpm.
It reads 2450 rpm
